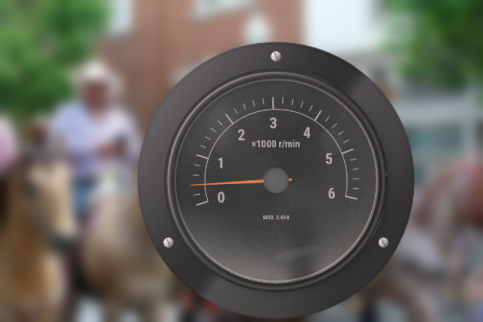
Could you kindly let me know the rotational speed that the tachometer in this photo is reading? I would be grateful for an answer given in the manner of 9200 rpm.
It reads 400 rpm
